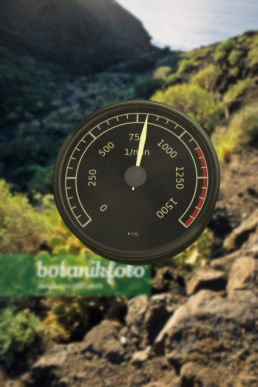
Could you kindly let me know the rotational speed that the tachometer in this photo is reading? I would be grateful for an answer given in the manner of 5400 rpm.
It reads 800 rpm
